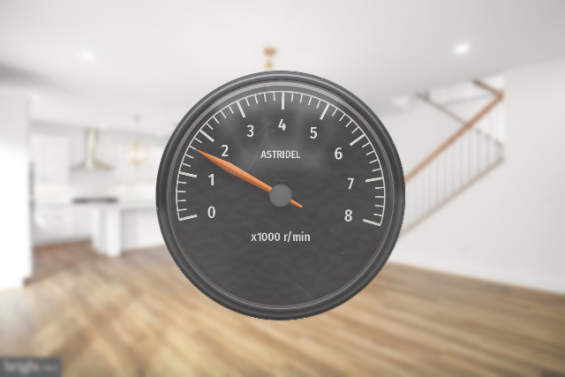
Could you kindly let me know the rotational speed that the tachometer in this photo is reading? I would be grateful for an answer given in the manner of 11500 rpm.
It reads 1600 rpm
